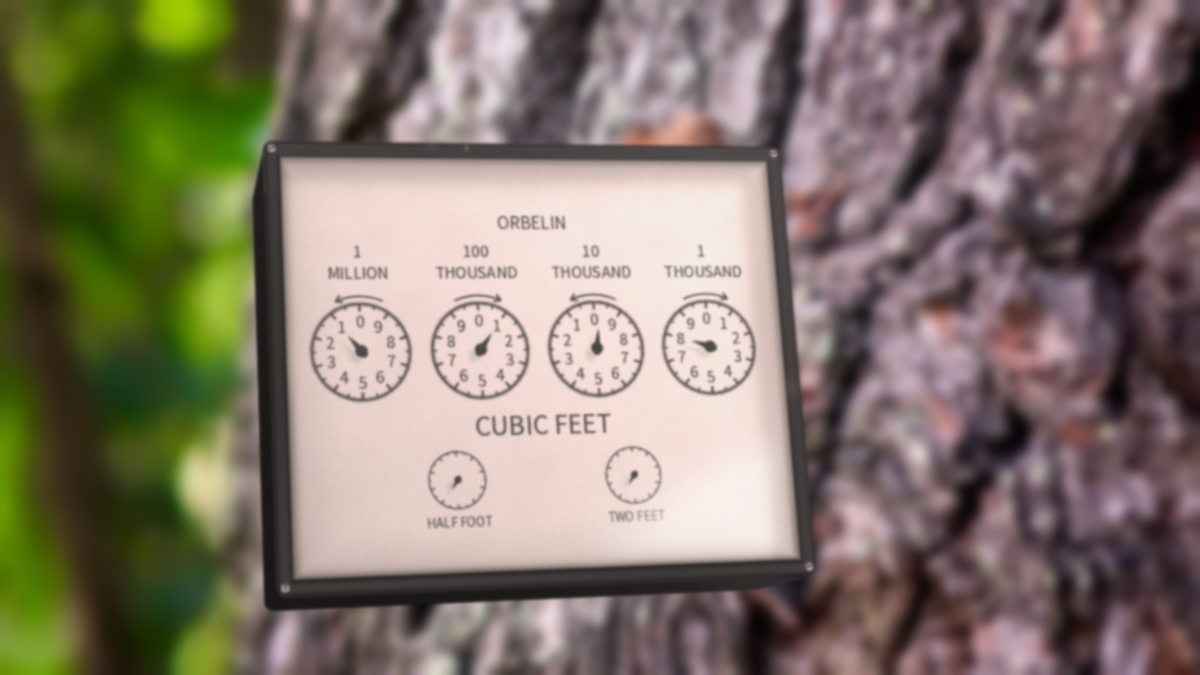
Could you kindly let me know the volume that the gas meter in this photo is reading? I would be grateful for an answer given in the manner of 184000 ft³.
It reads 109800 ft³
